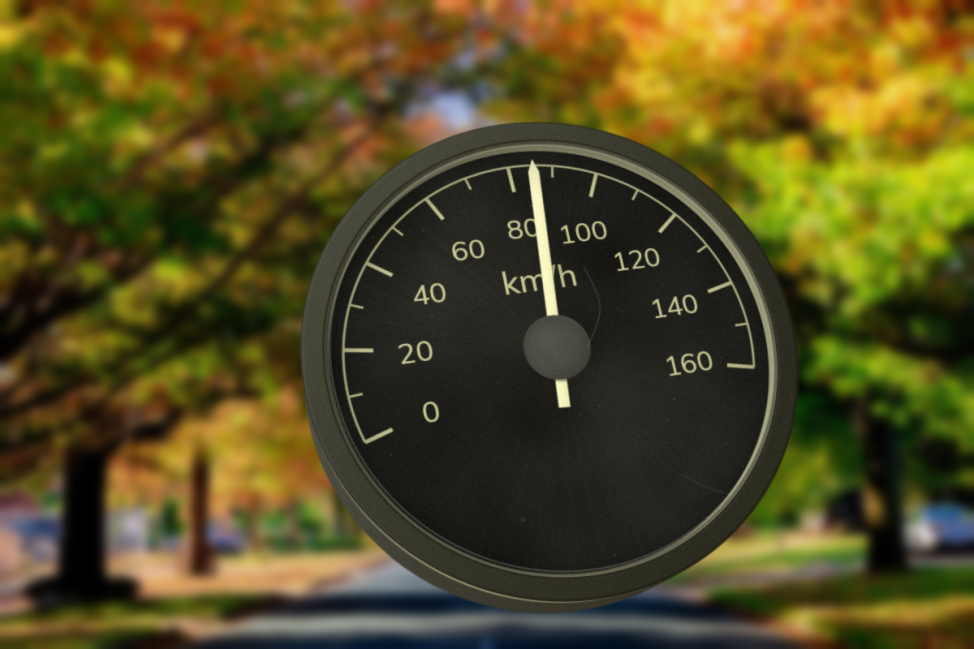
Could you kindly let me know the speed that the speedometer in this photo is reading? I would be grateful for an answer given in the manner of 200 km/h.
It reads 85 km/h
